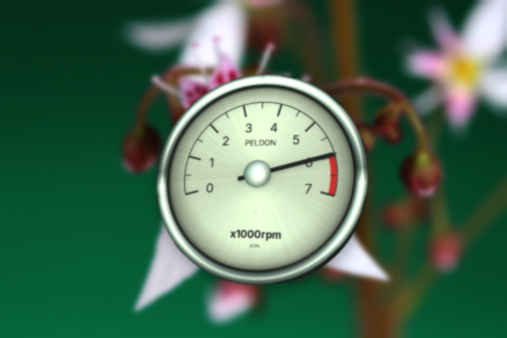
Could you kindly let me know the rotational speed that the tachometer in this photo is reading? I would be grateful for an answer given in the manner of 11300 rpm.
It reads 6000 rpm
